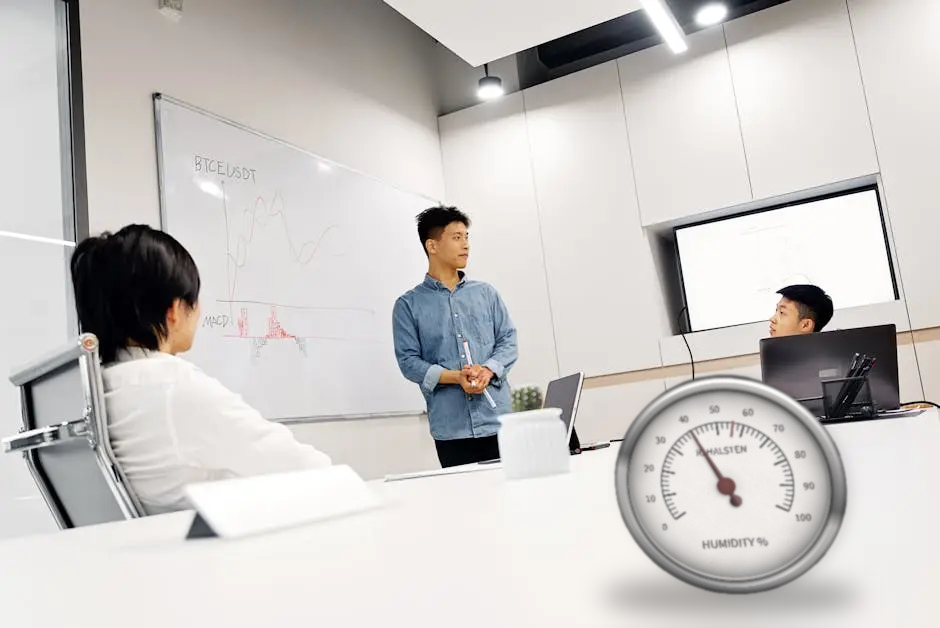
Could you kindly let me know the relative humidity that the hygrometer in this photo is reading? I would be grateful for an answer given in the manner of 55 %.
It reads 40 %
